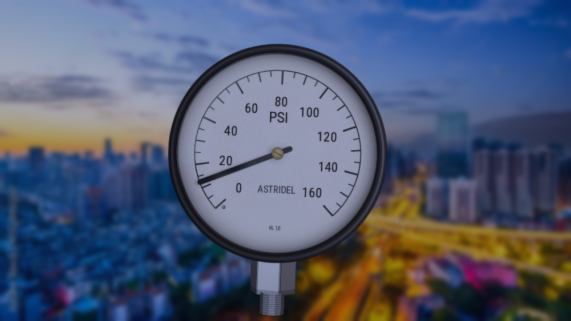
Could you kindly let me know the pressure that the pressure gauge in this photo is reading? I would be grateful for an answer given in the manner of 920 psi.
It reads 12.5 psi
